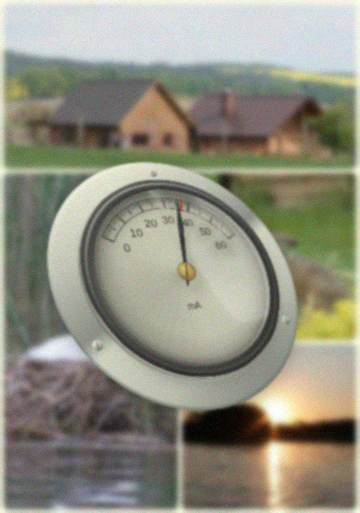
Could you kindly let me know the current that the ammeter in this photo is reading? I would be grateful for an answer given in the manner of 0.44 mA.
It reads 35 mA
